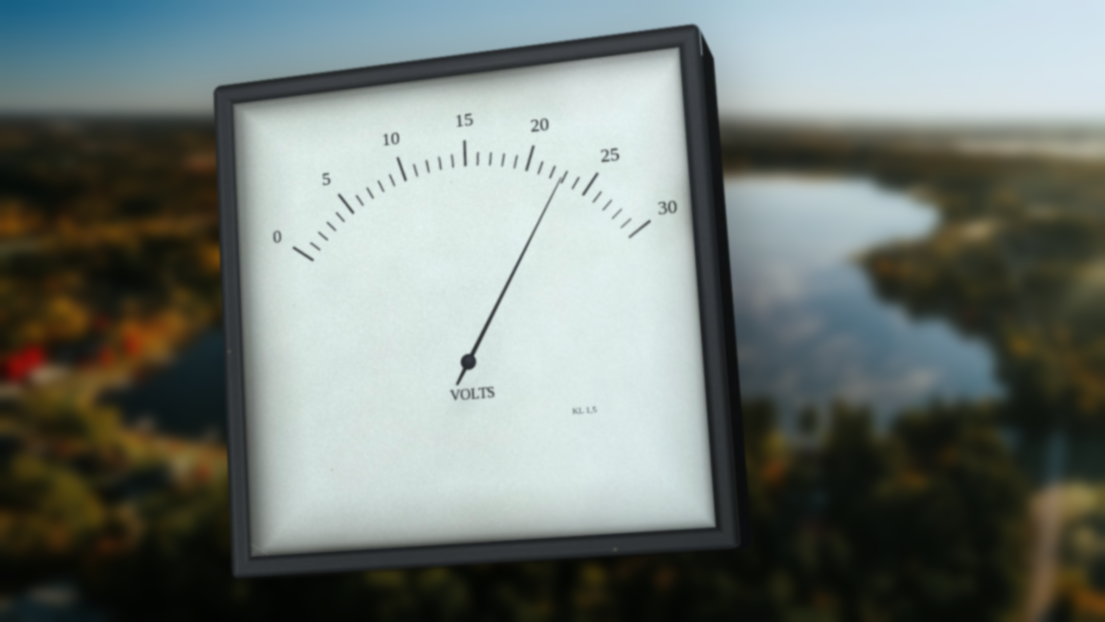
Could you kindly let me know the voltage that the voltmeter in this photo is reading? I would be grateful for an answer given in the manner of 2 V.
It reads 23 V
